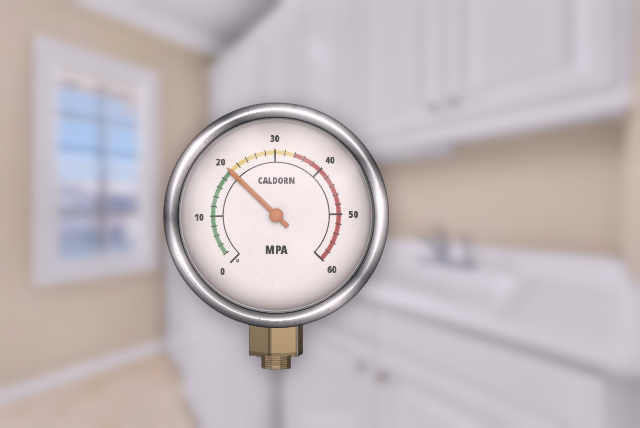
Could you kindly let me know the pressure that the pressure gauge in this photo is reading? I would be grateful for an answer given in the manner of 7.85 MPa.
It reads 20 MPa
